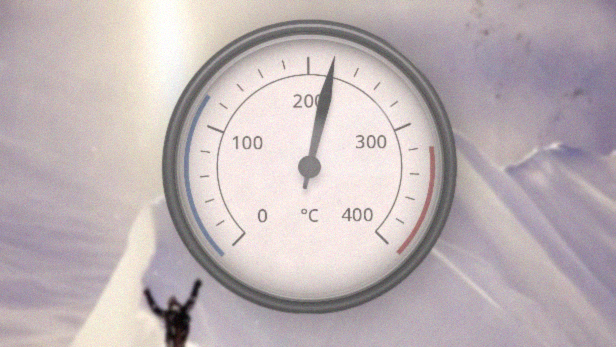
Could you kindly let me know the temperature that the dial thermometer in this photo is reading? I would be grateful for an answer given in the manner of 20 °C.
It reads 220 °C
